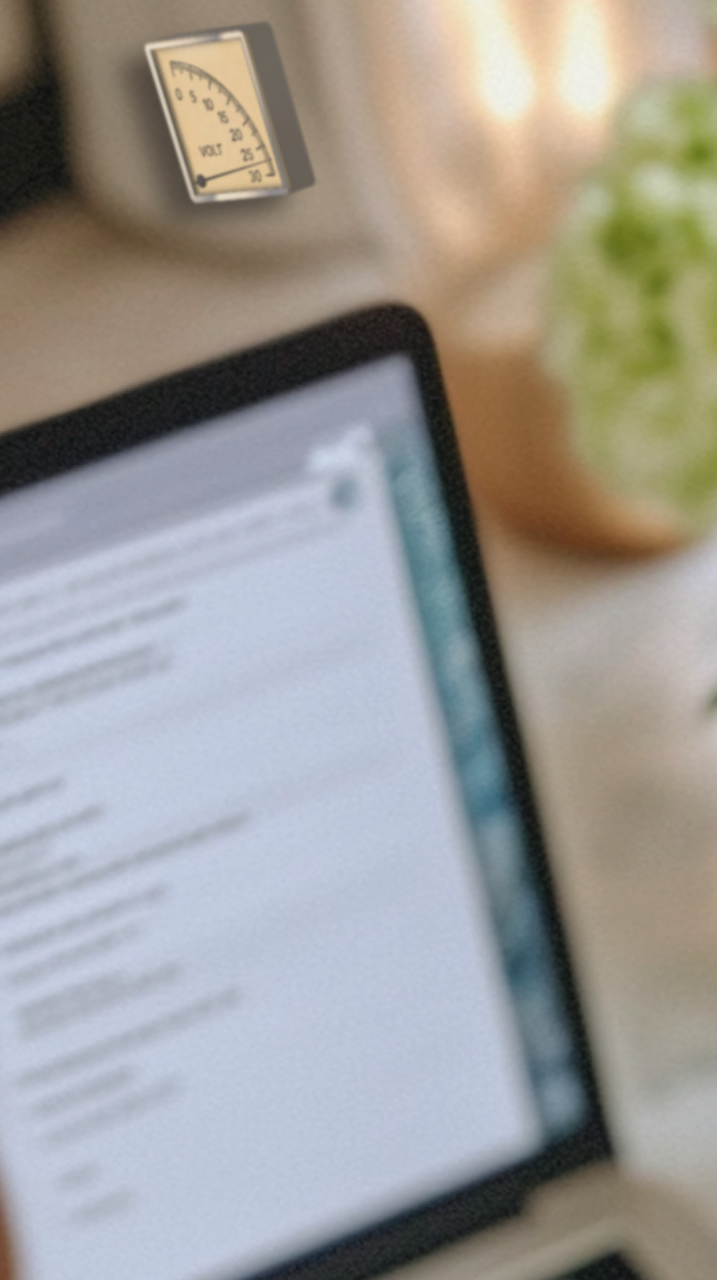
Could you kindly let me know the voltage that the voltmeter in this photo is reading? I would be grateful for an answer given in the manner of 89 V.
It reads 27.5 V
